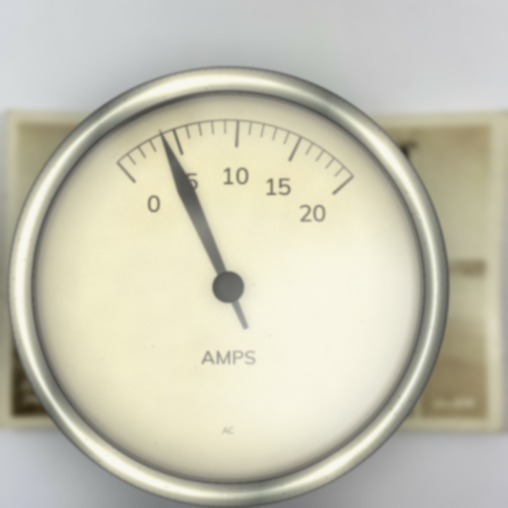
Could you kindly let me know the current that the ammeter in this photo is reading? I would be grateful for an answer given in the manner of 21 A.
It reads 4 A
